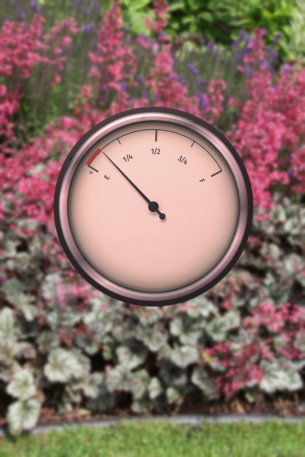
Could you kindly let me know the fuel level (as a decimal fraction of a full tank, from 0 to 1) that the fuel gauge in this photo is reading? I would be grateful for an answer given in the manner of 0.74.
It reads 0.125
